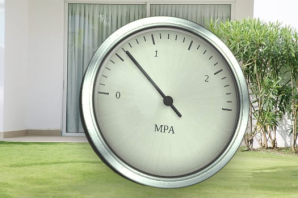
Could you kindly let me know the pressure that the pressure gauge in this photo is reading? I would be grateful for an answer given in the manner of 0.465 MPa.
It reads 0.6 MPa
